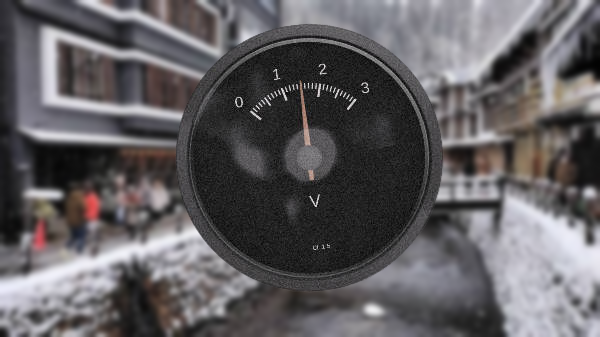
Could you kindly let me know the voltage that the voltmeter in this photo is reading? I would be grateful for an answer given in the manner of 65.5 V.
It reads 1.5 V
